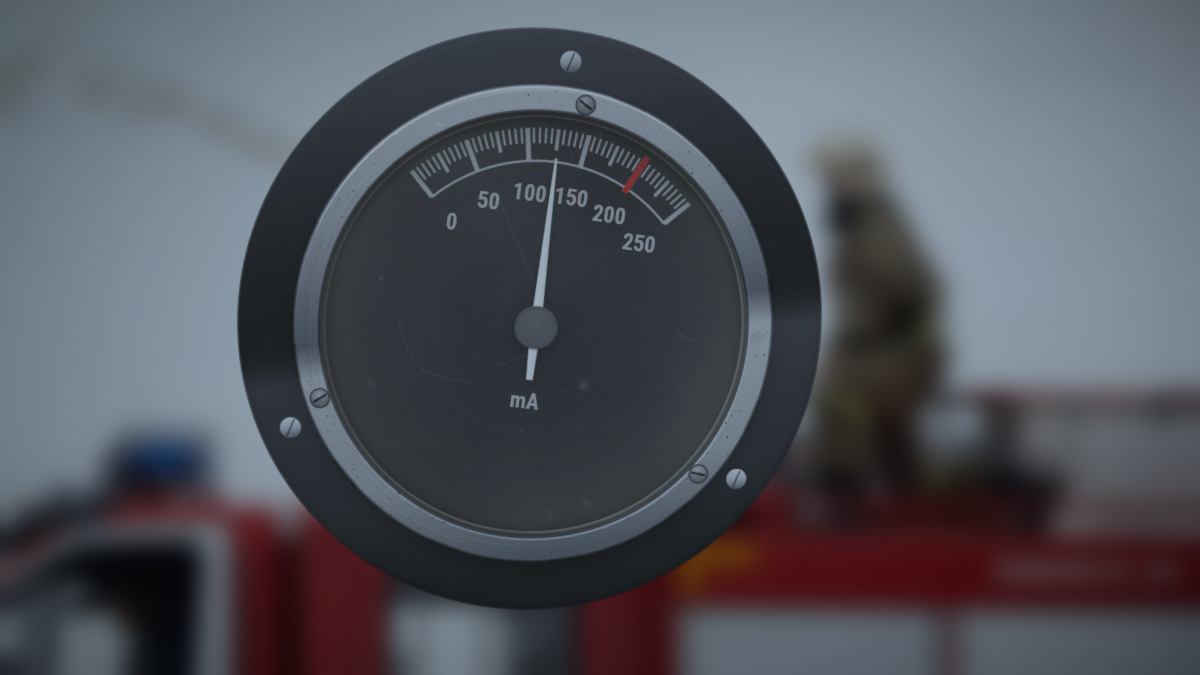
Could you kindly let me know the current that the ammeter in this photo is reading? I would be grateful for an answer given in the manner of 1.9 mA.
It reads 125 mA
